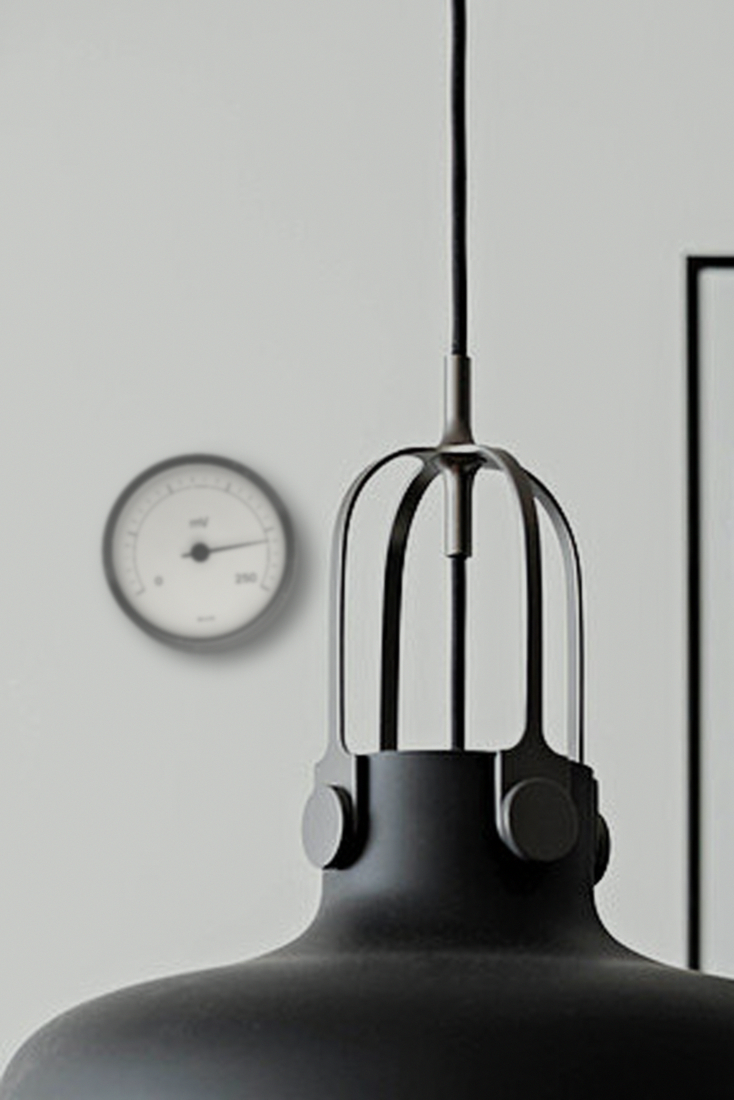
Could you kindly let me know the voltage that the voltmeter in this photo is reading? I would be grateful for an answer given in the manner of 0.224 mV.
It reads 210 mV
